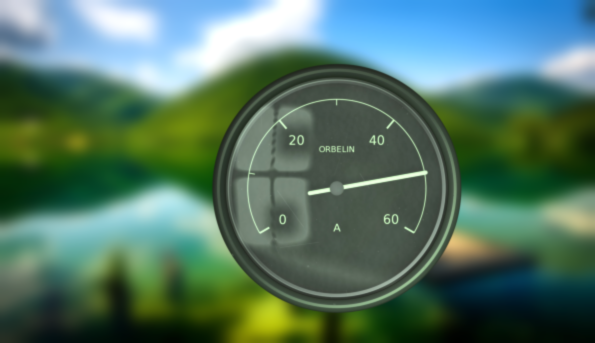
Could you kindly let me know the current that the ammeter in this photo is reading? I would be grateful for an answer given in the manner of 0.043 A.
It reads 50 A
